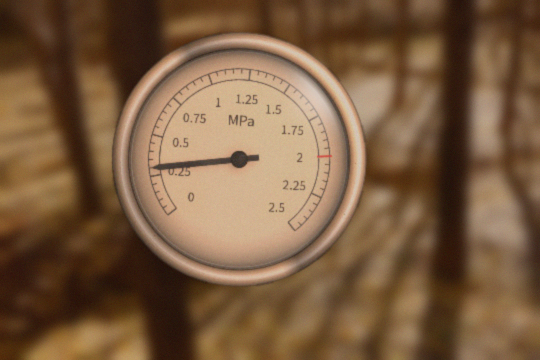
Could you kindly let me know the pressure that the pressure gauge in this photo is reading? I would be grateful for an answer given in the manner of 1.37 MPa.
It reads 0.3 MPa
